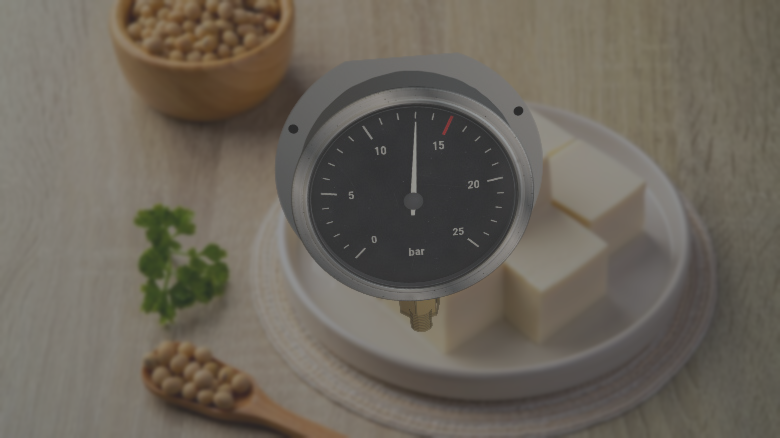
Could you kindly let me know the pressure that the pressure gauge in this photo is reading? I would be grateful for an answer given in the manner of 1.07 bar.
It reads 13 bar
